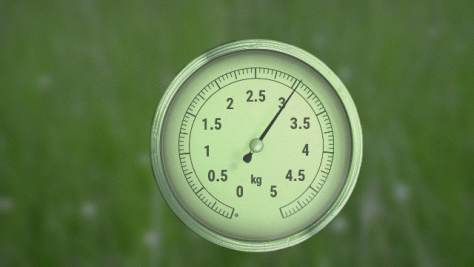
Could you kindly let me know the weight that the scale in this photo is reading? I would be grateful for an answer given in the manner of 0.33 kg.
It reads 3.05 kg
